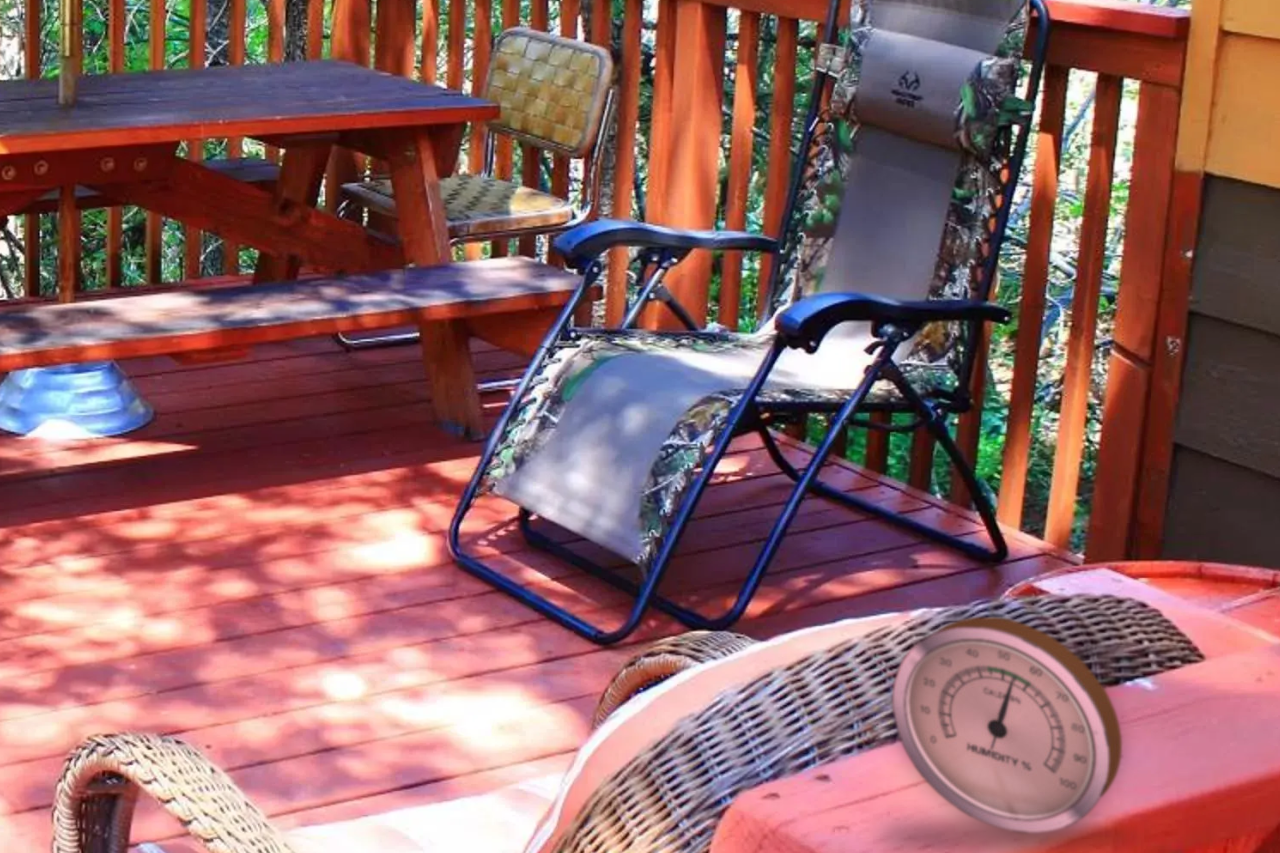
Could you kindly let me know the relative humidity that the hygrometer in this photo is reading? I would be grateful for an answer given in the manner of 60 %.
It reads 55 %
